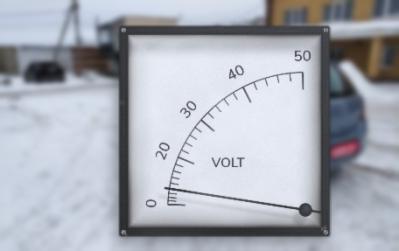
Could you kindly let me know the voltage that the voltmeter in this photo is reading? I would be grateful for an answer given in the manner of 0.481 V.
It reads 10 V
